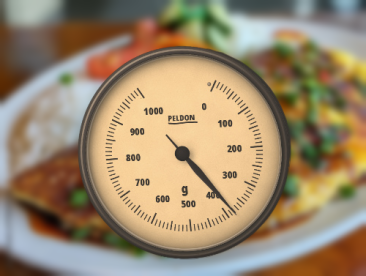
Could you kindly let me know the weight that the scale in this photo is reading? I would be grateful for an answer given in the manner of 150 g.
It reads 380 g
